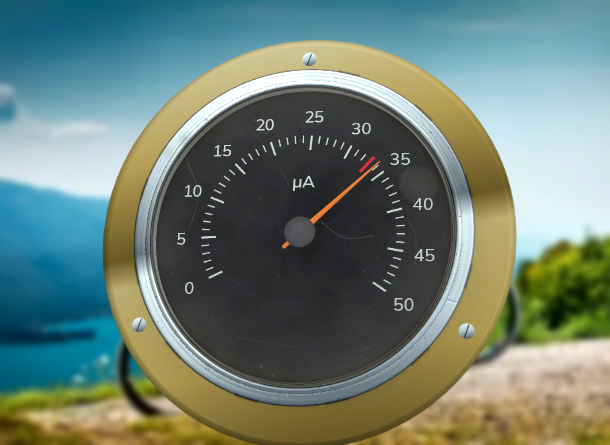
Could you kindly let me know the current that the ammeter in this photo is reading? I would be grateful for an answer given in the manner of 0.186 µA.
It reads 34 µA
